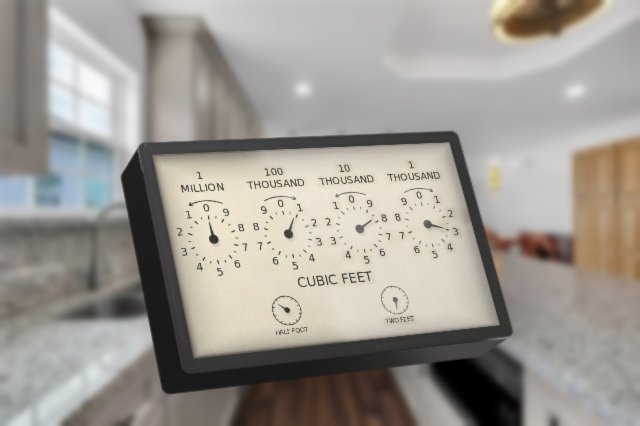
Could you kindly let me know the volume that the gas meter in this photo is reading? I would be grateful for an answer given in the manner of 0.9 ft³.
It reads 8300 ft³
